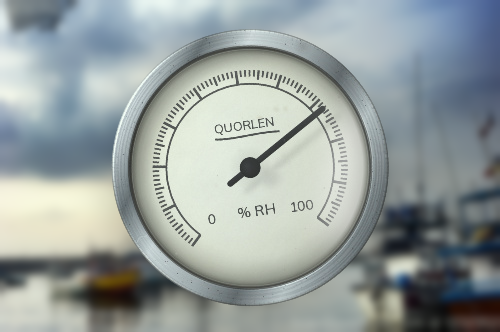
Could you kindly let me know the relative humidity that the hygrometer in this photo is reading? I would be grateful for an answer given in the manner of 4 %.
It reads 72 %
